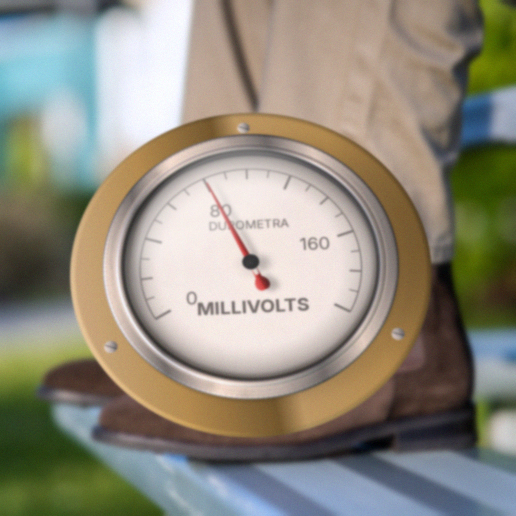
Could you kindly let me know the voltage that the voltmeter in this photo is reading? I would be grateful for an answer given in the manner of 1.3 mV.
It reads 80 mV
